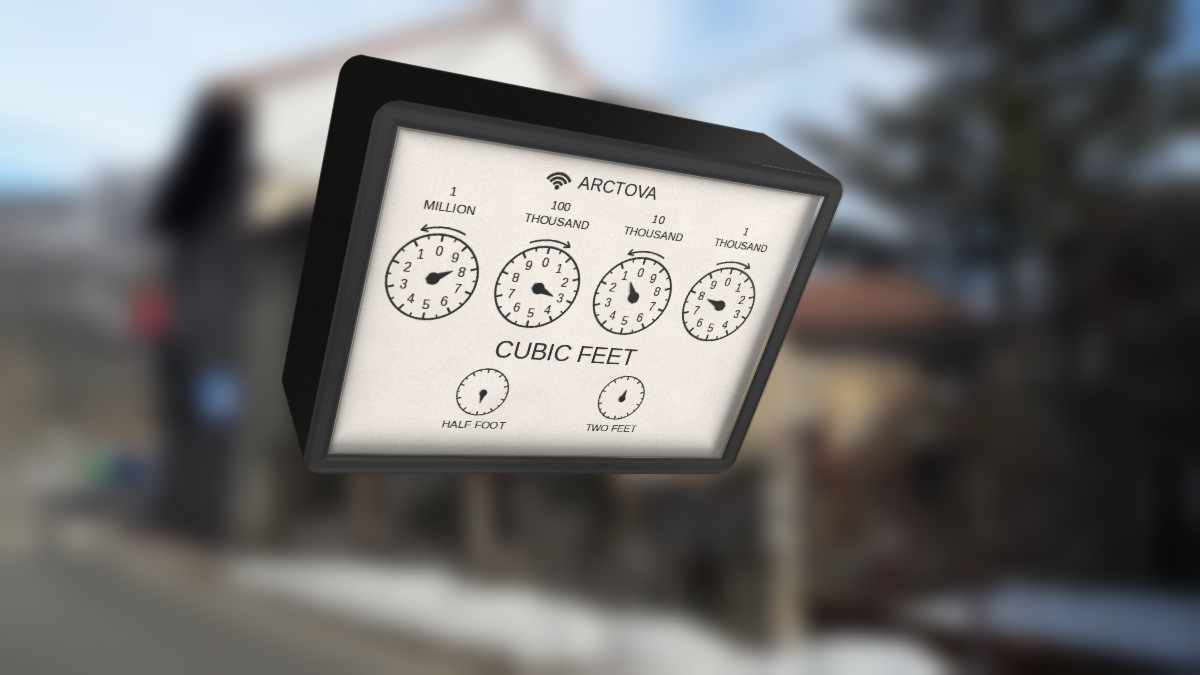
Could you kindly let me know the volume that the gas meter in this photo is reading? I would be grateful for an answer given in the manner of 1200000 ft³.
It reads 830800 ft³
